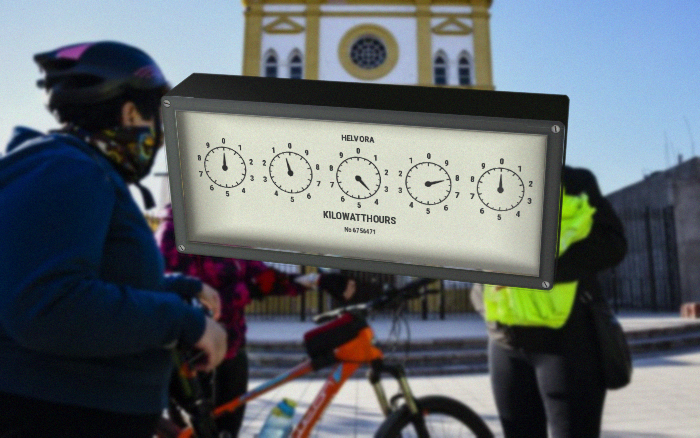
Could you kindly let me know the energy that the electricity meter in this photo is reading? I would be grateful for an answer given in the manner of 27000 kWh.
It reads 380 kWh
